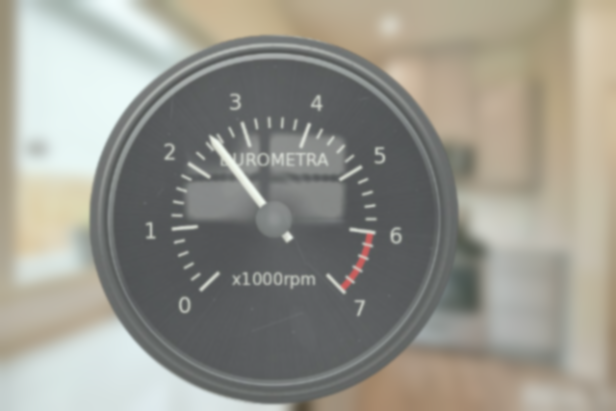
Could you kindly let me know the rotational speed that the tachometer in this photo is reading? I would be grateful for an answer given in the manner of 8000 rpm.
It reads 2500 rpm
